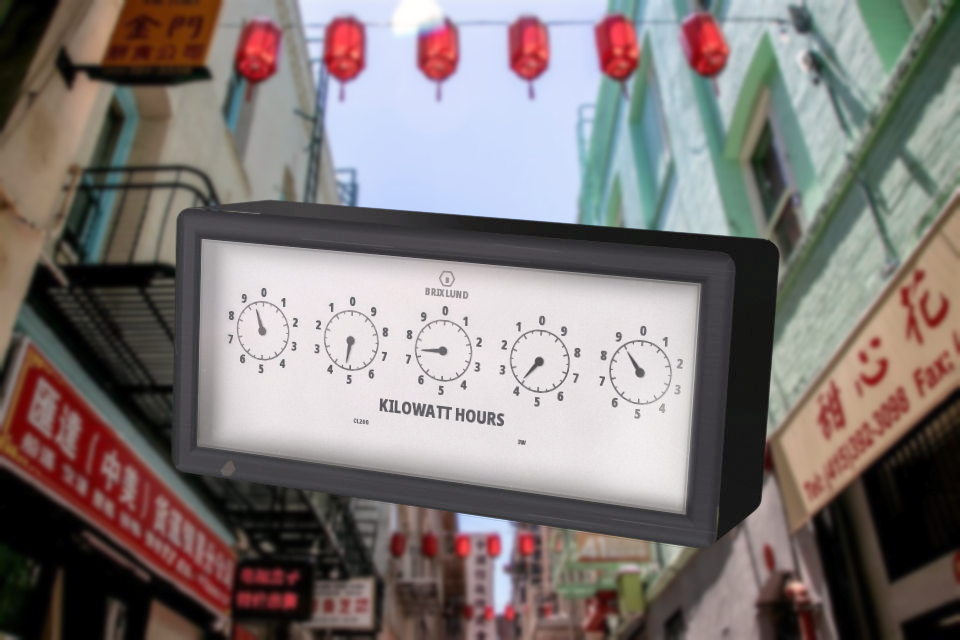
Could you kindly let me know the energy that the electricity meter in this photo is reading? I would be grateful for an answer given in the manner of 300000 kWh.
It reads 94739 kWh
